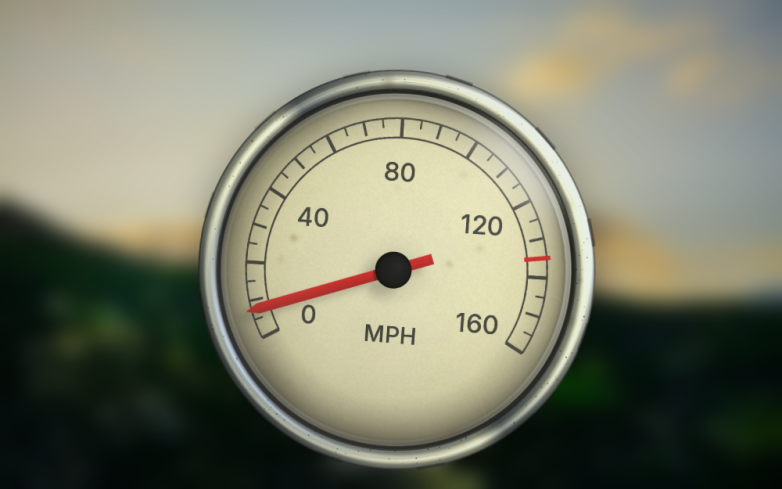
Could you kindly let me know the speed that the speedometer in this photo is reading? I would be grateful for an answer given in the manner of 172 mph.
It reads 7.5 mph
